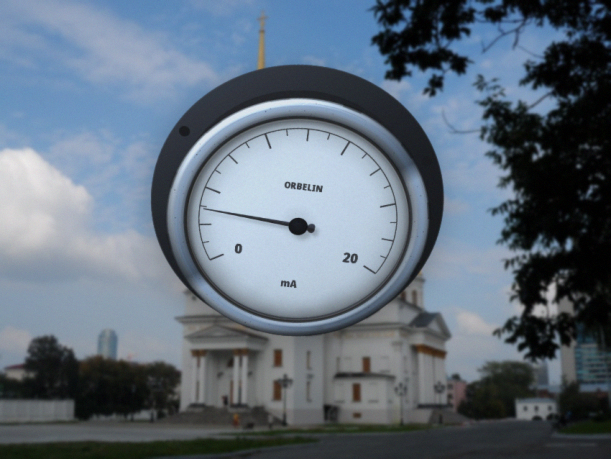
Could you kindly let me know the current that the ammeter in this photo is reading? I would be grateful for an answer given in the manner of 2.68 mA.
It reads 3 mA
